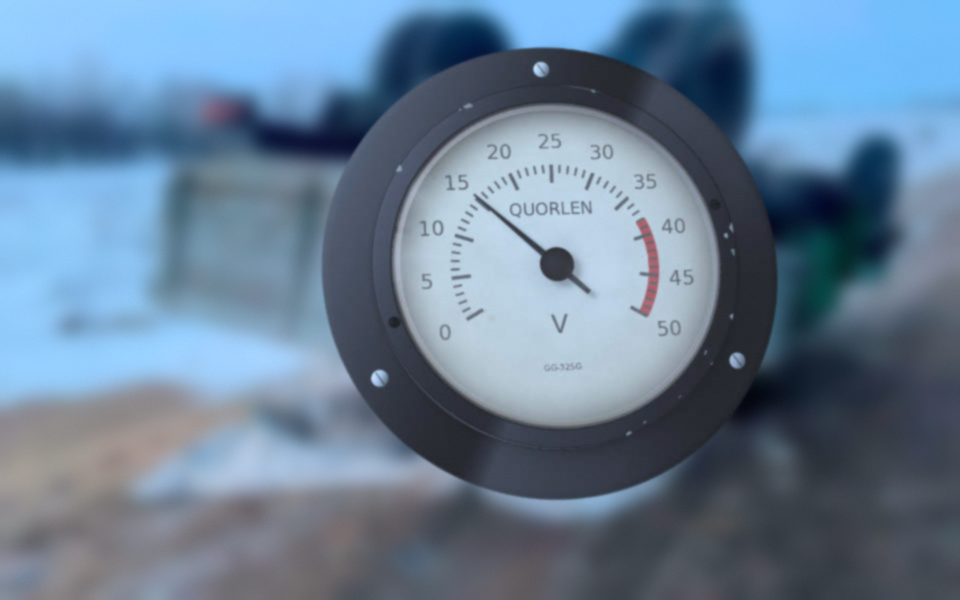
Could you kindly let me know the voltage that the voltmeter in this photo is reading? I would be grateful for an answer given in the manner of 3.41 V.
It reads 15 V
